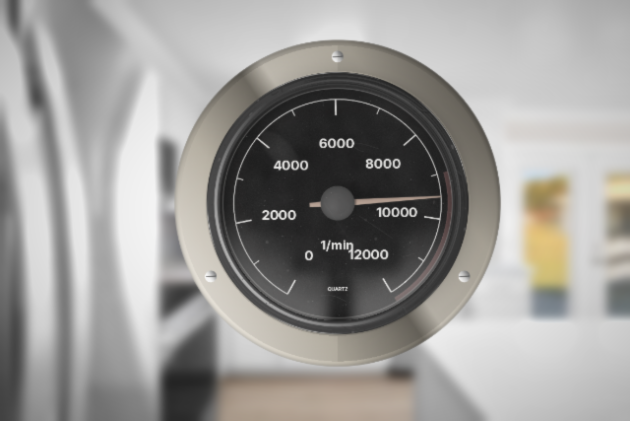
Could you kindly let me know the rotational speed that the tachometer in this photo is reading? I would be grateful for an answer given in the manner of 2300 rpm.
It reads 9500 rpm
